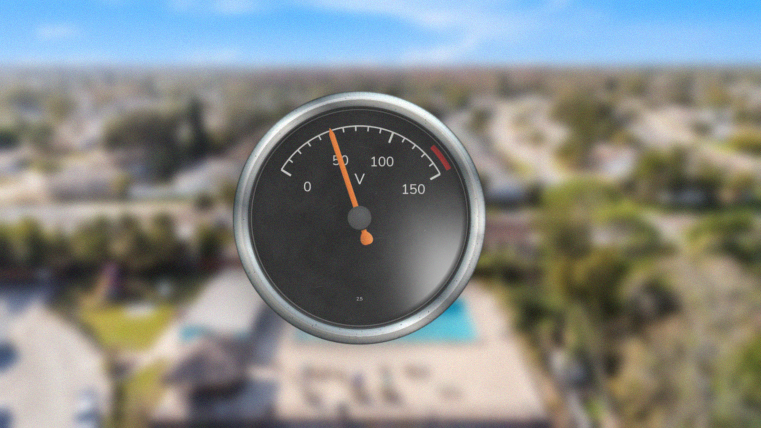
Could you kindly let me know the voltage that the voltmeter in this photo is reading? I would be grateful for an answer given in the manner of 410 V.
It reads 50 V
